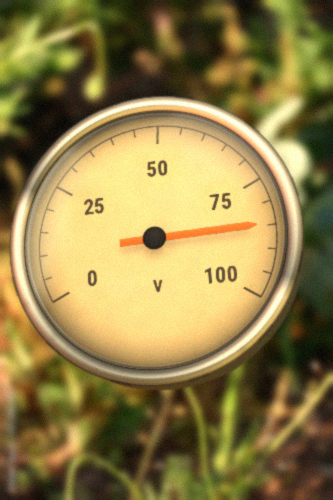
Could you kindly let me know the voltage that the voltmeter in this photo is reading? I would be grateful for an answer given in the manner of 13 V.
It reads 85 V
